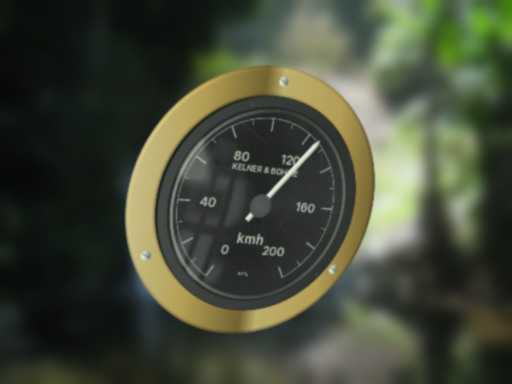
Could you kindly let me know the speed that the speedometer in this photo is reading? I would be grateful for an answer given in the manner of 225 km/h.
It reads 125 km/h
